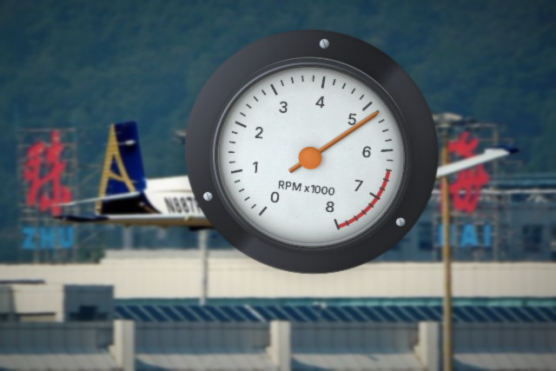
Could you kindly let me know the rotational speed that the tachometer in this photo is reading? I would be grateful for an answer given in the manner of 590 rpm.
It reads 5200 rpm
